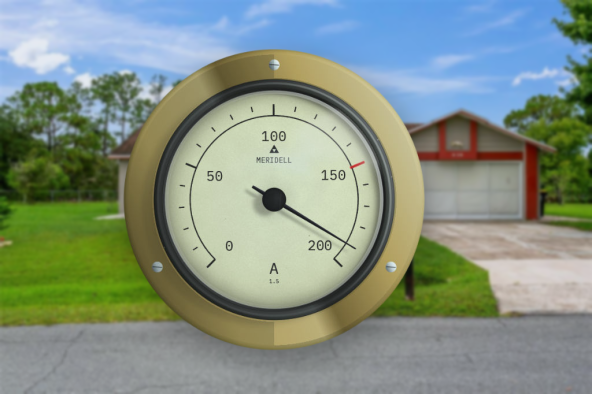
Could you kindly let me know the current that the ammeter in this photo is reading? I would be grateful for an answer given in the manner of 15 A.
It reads 190 A
